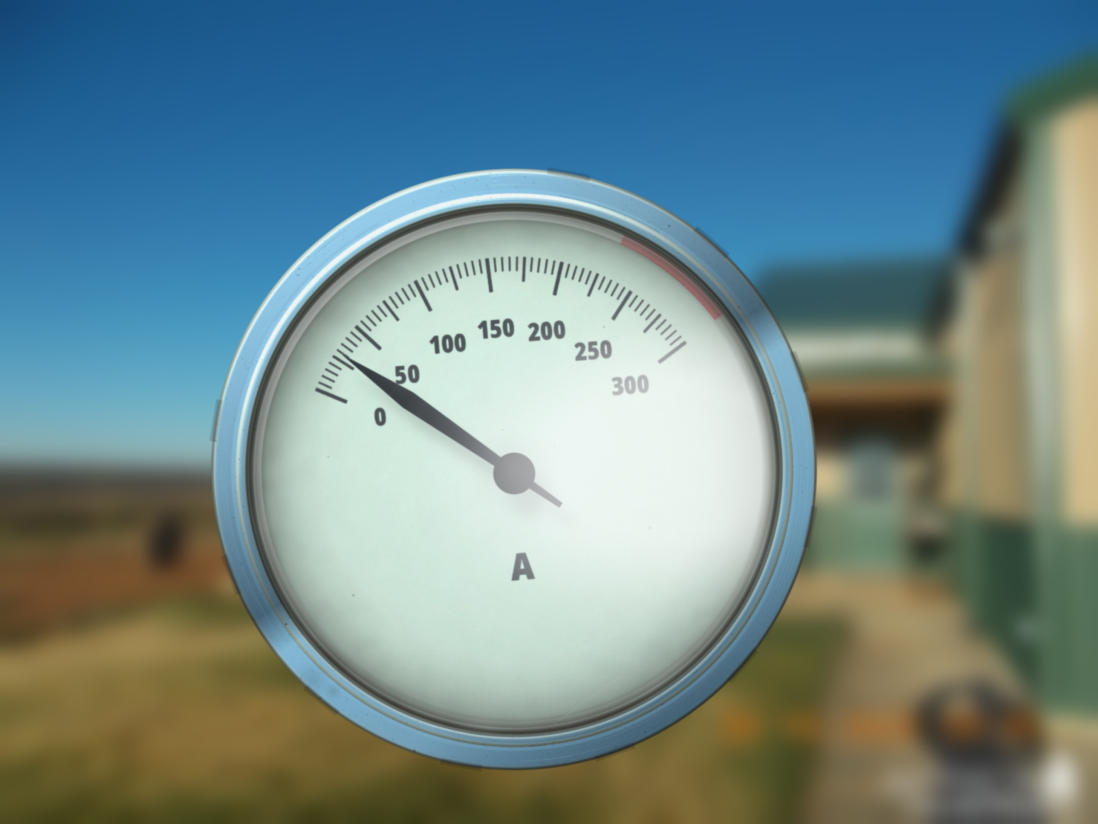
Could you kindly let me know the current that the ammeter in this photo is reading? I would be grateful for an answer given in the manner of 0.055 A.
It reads 30 A
